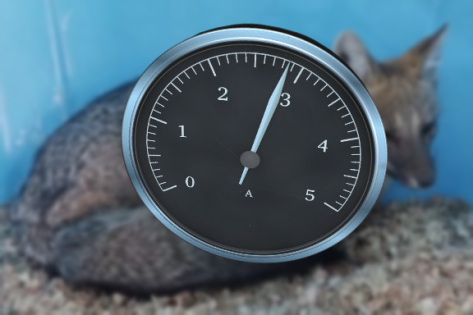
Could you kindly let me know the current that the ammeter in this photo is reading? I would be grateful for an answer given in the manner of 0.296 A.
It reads 2.85 A
